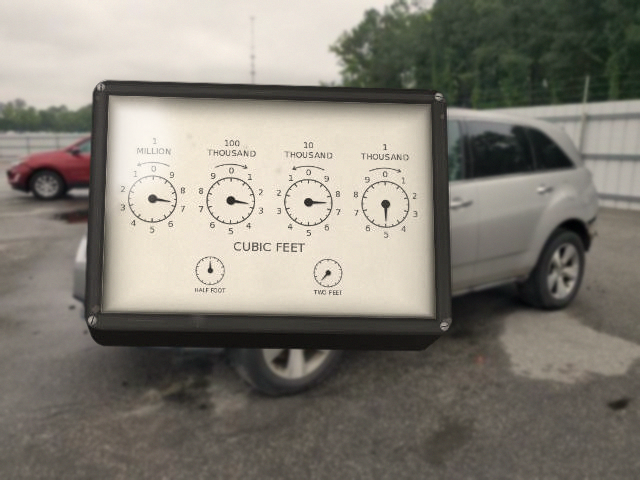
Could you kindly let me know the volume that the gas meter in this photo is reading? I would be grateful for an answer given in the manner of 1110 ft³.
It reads 727500 ft³
